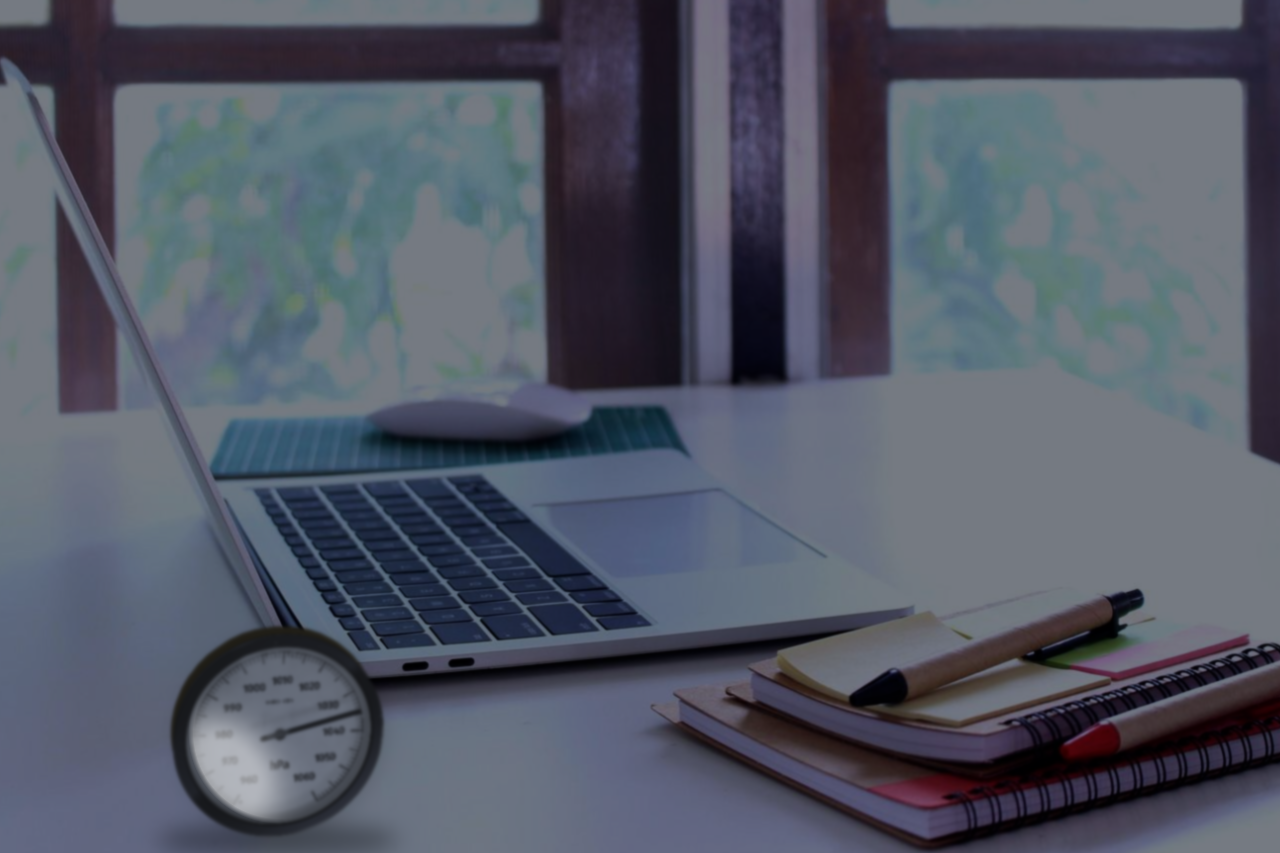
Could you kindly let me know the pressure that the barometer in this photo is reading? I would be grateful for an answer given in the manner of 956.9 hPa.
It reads 1035 hPa
